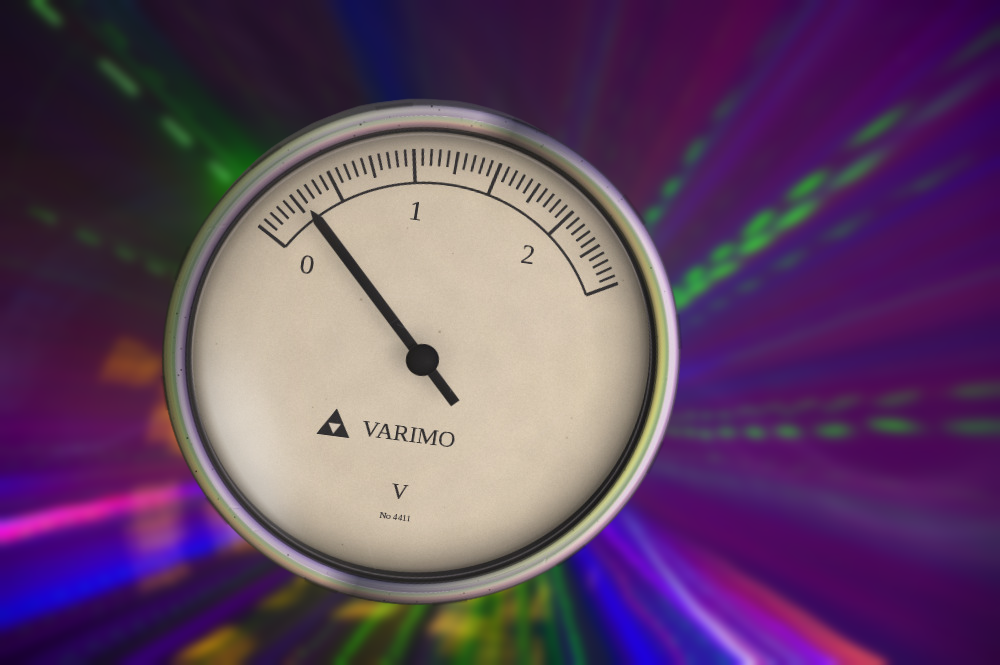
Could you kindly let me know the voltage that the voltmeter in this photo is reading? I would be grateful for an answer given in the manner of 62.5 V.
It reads 0.3 V
